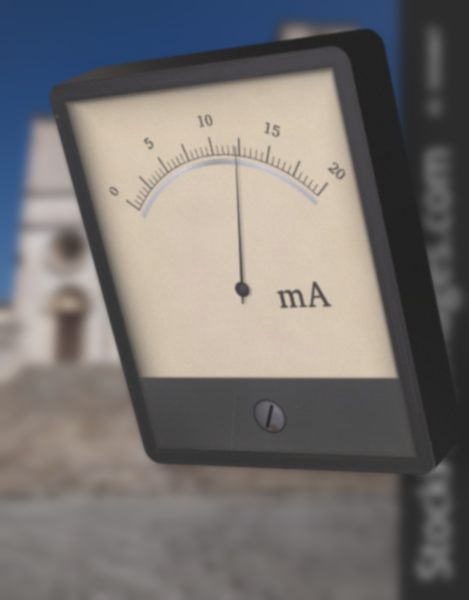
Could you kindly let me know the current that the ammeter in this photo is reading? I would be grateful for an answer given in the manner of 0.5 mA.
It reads 12.5 mA
